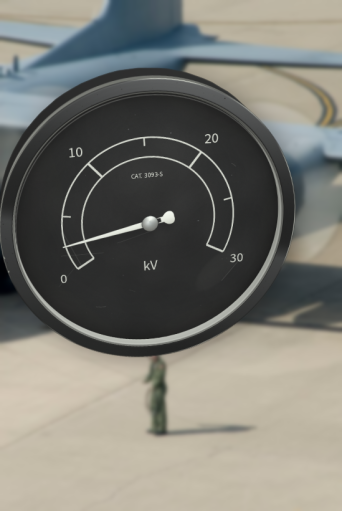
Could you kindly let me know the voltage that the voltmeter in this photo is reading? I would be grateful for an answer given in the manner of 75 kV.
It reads 2.5 kV
